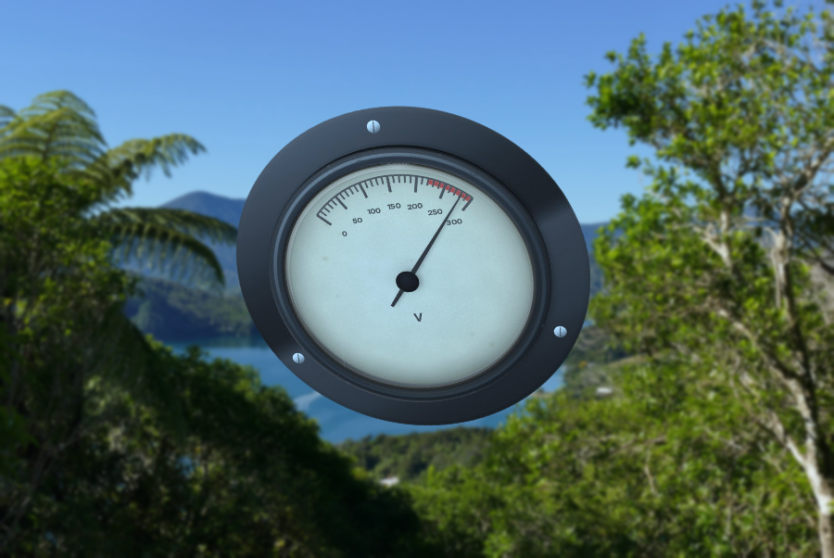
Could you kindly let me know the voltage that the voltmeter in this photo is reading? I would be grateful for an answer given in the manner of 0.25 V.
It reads 280 V
